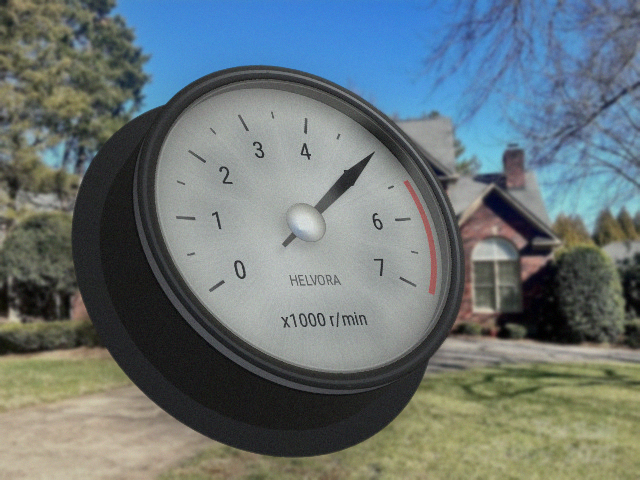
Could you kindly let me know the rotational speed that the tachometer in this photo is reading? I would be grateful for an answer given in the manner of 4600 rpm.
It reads 5000 rpm
